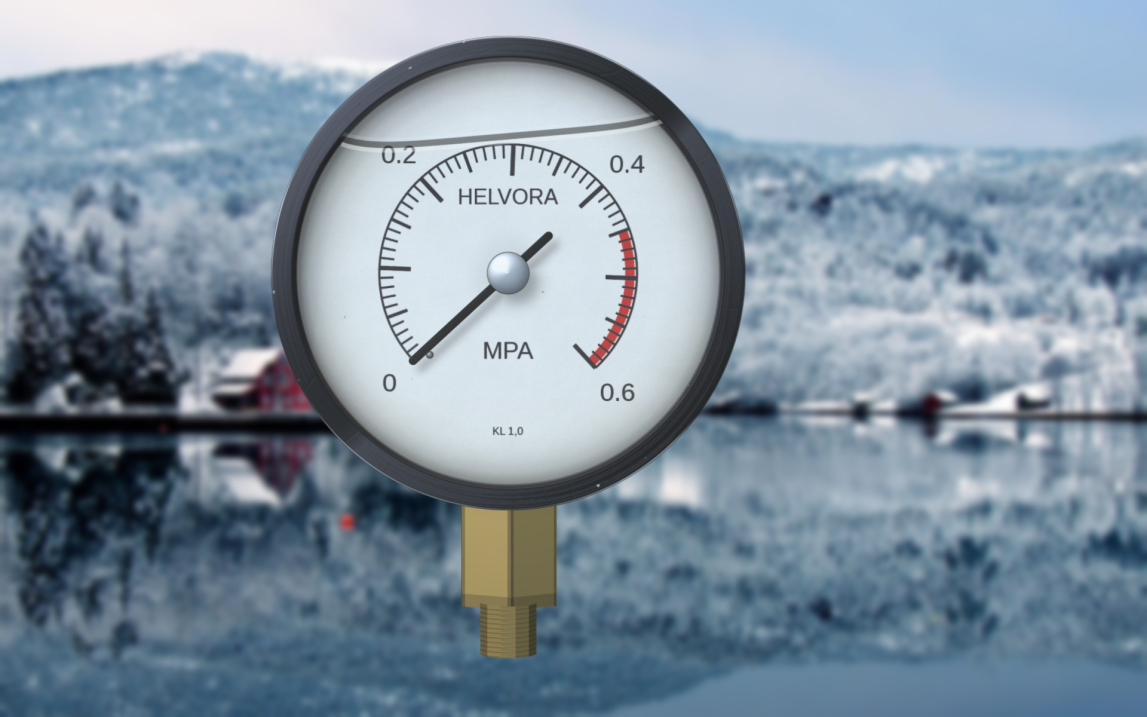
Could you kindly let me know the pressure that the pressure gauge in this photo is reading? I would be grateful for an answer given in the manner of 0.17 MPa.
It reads 0 MPa
